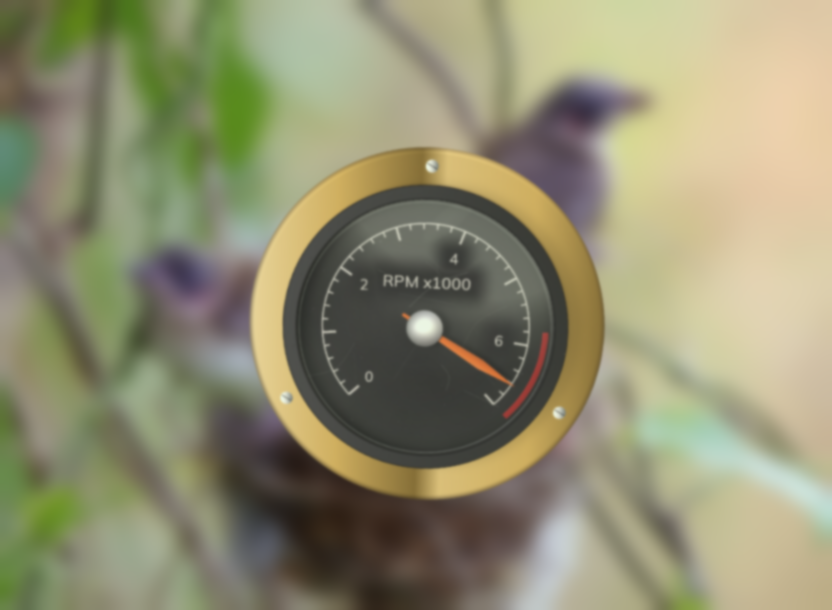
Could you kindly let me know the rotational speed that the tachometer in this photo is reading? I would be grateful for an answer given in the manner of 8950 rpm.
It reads 6600 rpm
